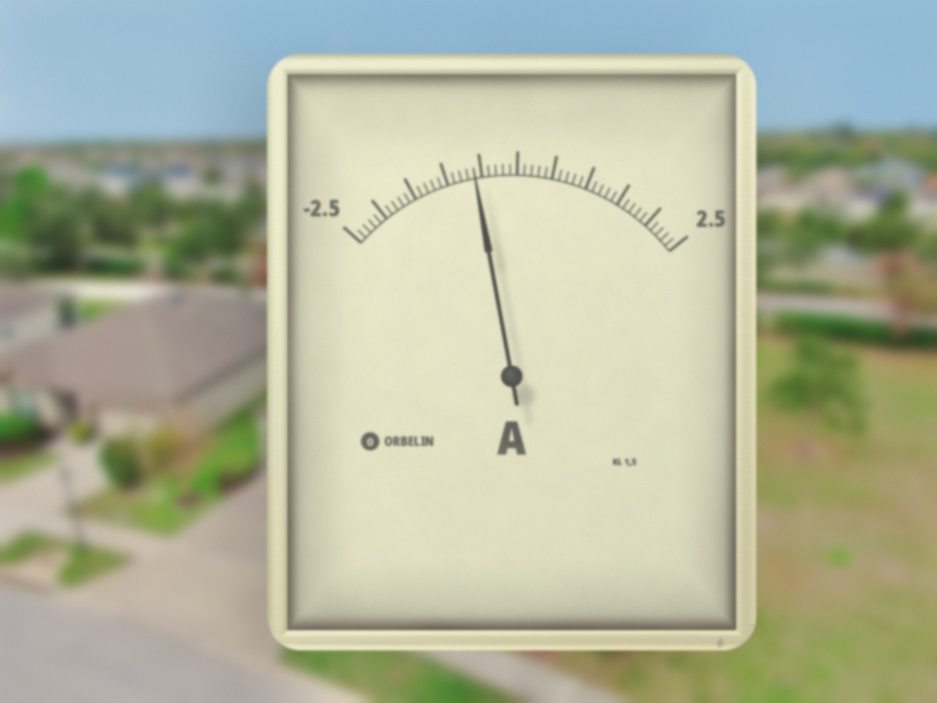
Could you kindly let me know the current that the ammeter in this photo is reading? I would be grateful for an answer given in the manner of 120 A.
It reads -0.6 A
